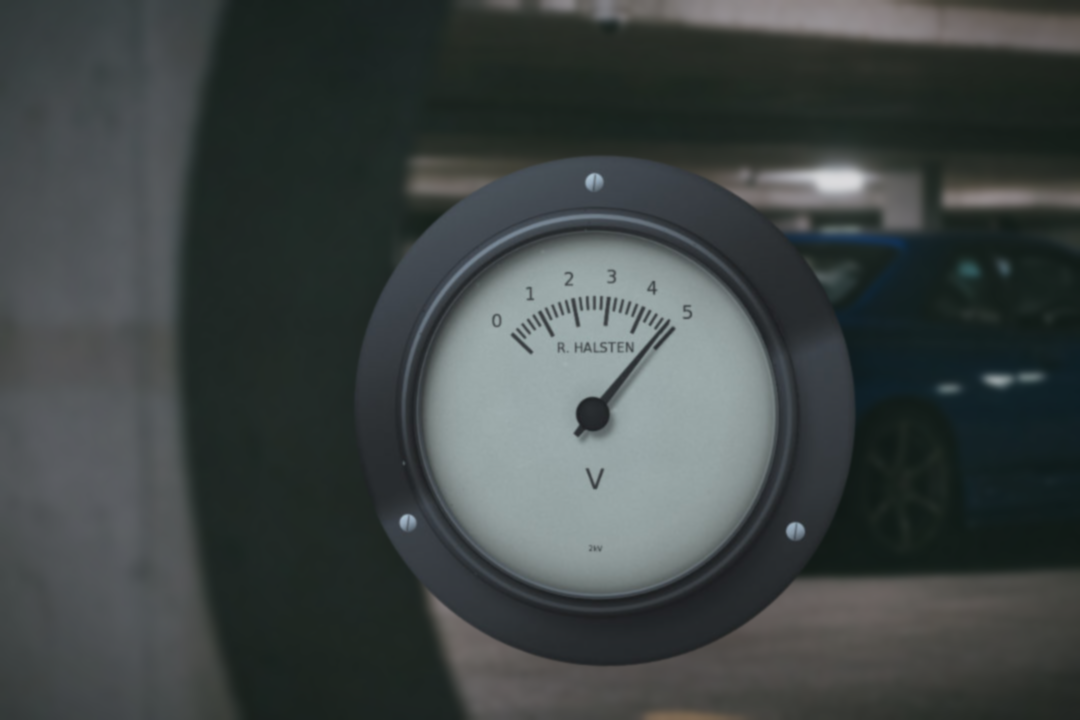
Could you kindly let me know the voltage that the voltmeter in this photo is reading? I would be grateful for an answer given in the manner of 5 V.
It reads 4.8 V
